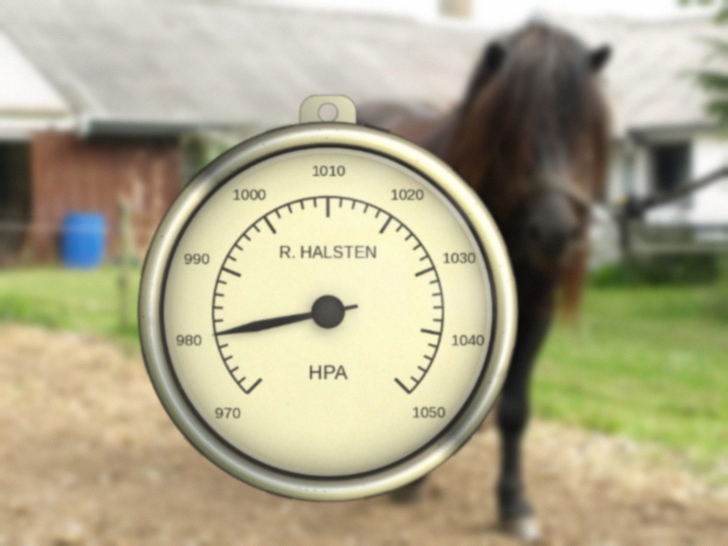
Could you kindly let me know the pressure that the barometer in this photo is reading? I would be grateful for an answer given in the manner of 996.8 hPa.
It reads 980 hPa
